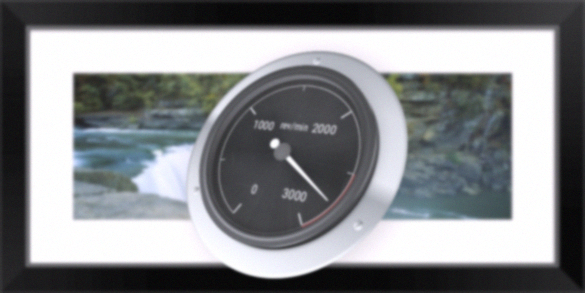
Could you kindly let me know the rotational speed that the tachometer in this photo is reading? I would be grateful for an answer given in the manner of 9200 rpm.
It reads 2750 rpm
